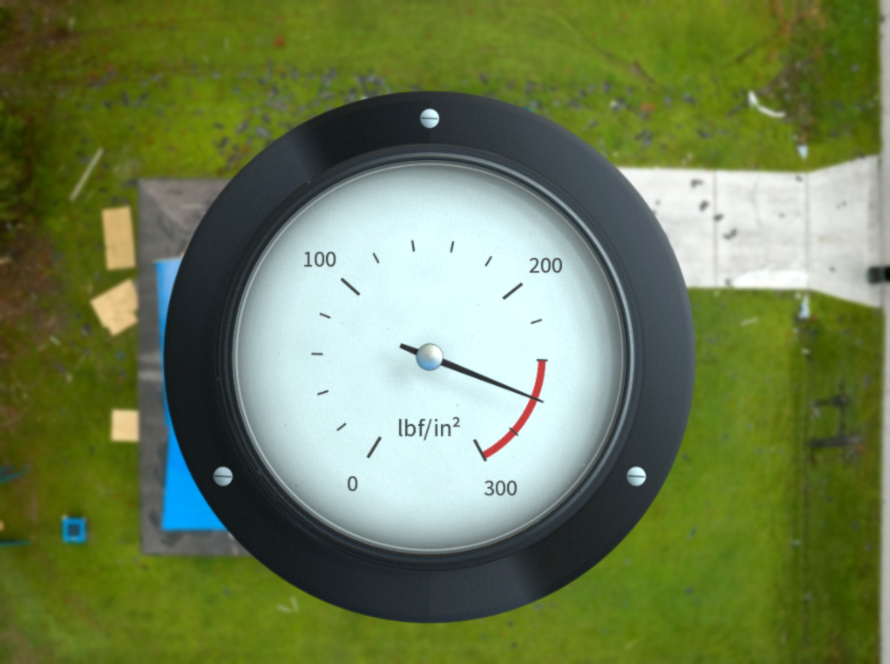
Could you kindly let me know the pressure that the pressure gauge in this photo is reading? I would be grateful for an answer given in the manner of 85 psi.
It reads 260 psi
